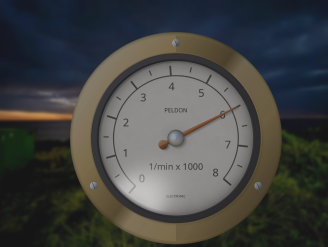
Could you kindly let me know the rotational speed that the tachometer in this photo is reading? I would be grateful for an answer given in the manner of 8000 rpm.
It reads 6000 rpm
